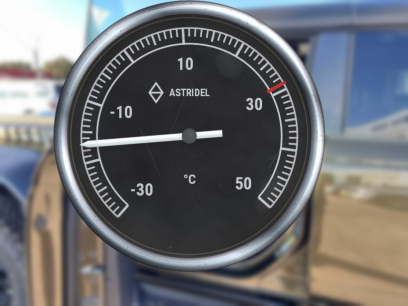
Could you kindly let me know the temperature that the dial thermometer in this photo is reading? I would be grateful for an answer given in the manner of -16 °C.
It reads -17 °C
